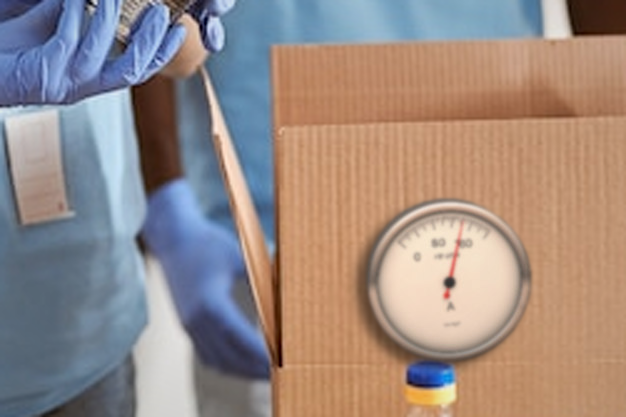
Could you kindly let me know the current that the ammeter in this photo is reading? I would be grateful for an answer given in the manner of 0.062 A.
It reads 140 A
